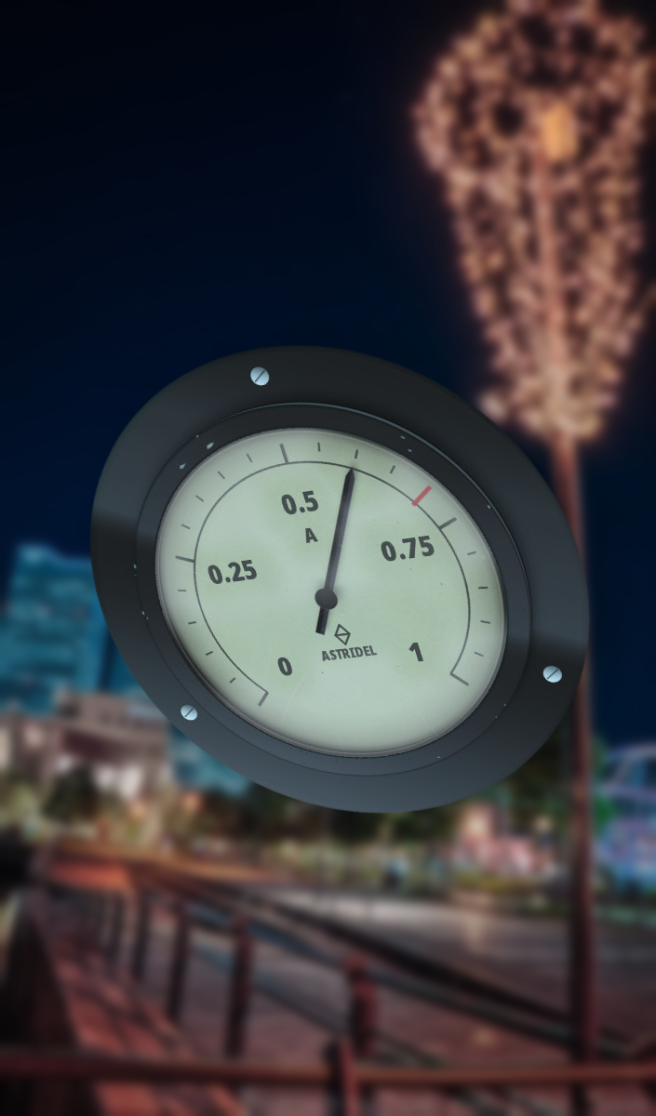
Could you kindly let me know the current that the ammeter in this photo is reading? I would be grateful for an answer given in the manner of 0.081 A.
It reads 0.6 A
